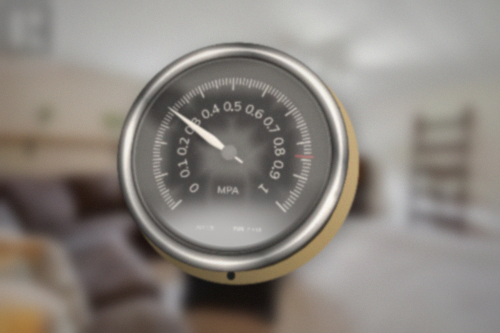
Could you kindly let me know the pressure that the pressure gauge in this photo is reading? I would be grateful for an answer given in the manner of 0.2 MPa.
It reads 0.3 MPa
